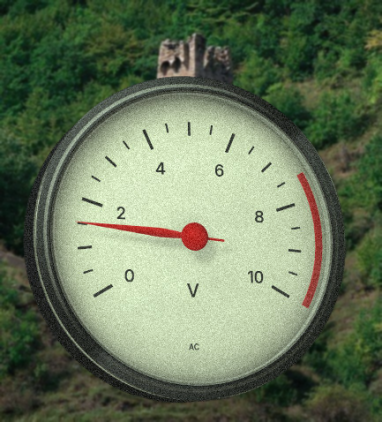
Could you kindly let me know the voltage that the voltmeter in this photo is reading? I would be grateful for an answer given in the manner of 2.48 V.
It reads 1.5 V
